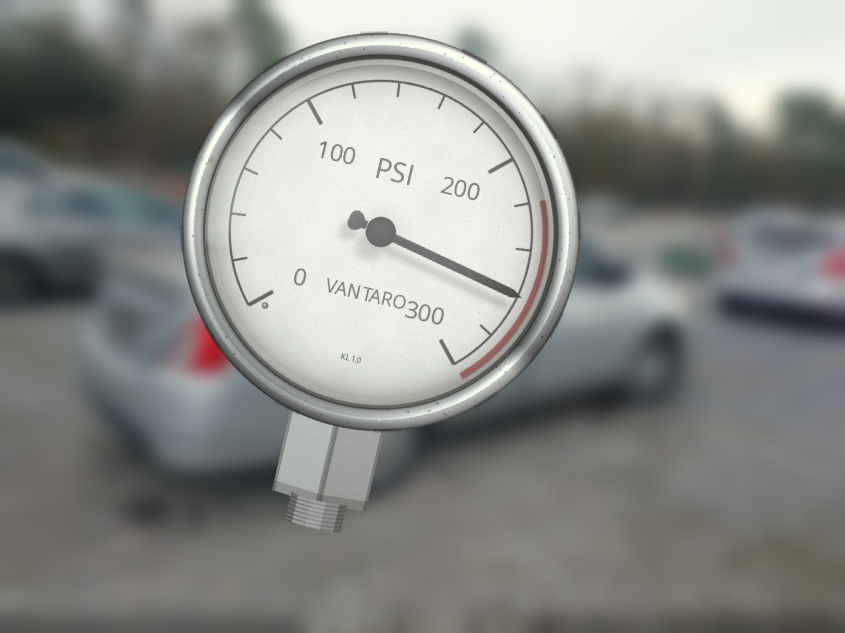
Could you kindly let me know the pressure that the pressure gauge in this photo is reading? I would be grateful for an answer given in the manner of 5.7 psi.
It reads 260 psi
